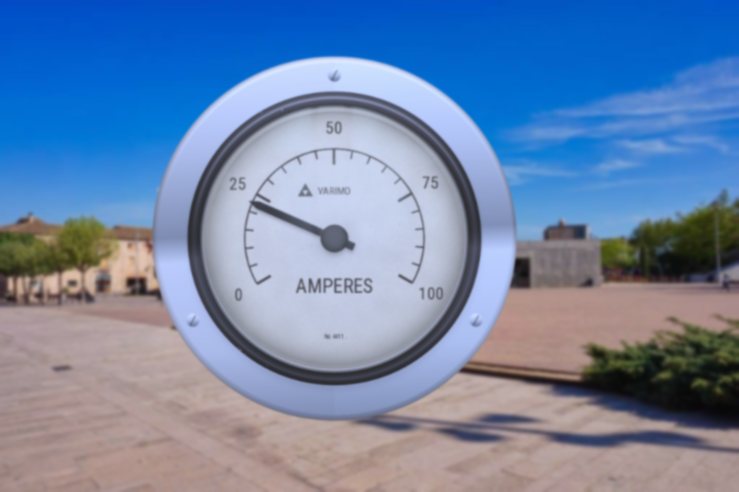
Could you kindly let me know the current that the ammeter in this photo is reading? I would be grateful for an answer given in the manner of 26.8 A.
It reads 22.5 A
